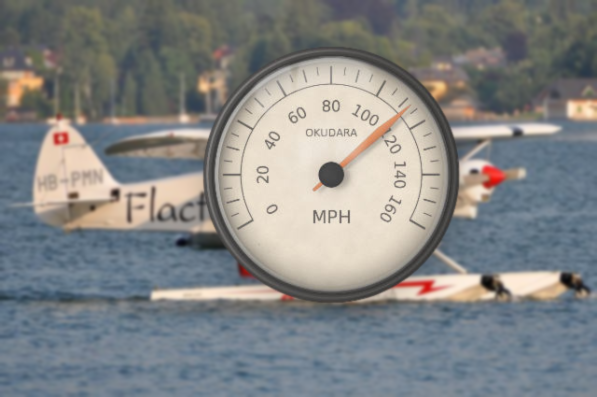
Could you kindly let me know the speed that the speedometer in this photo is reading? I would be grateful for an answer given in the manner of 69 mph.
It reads 112.5 mph
